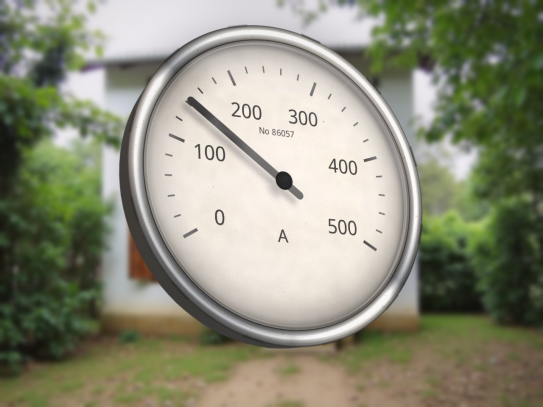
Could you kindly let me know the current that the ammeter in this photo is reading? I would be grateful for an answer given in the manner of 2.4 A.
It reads 140 A
